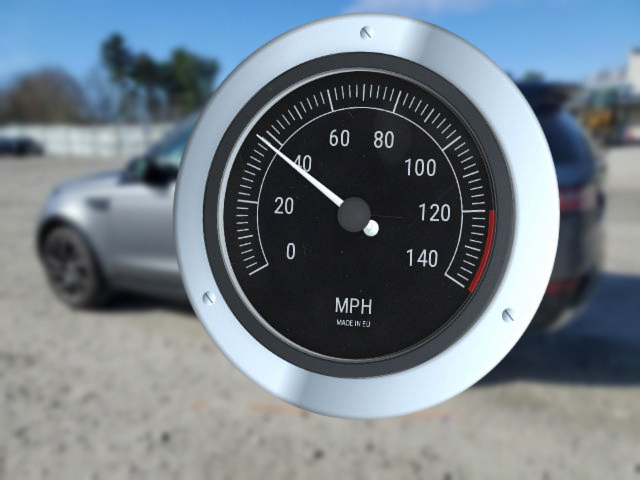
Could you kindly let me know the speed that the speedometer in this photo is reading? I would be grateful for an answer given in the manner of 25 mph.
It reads 38 mph
